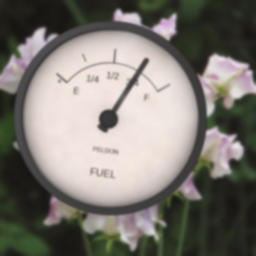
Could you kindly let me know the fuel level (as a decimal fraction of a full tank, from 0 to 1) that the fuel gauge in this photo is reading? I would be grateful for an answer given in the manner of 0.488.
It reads 0.75
